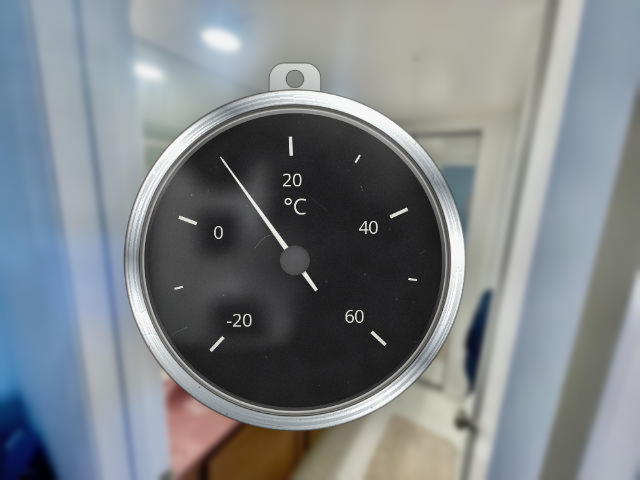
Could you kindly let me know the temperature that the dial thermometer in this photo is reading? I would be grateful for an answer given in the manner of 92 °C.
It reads 10 °C
